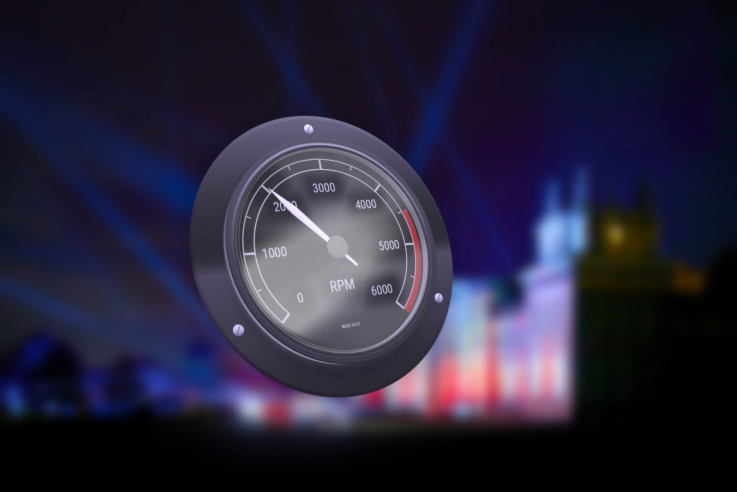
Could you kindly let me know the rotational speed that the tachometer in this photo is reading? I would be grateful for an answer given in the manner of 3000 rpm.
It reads 2000 rpm
